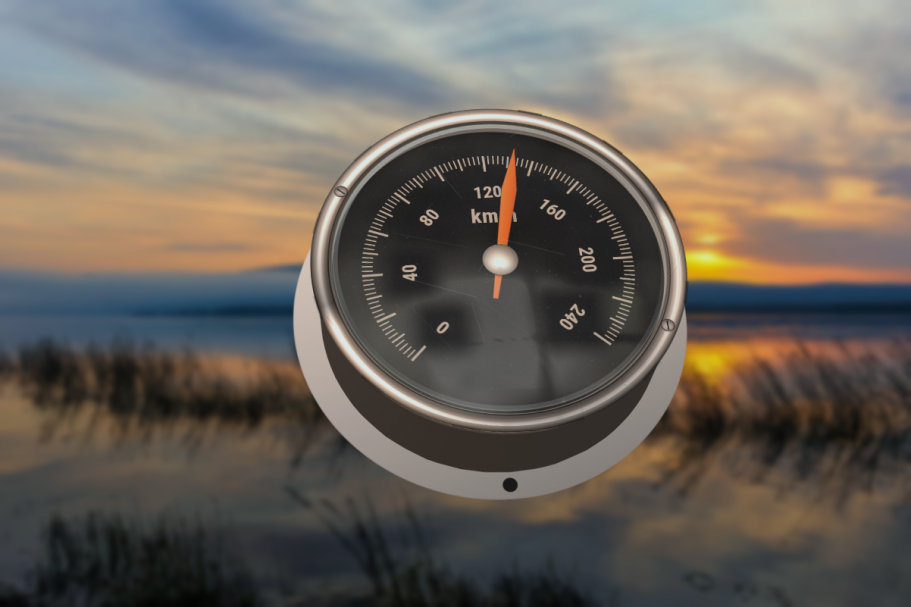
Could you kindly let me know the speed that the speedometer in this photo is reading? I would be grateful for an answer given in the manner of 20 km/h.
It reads 132 km/h
